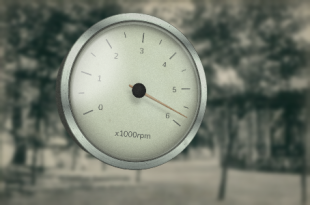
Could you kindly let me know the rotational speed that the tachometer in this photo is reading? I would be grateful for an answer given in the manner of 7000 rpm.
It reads 5750 rpm
